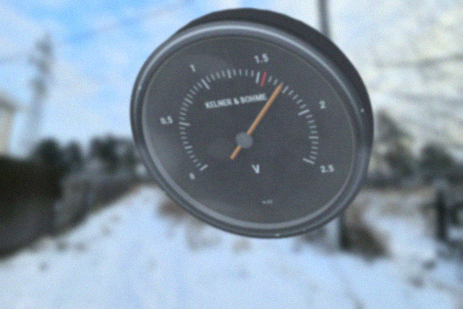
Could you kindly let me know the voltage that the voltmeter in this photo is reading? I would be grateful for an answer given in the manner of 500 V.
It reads 1.7 V
